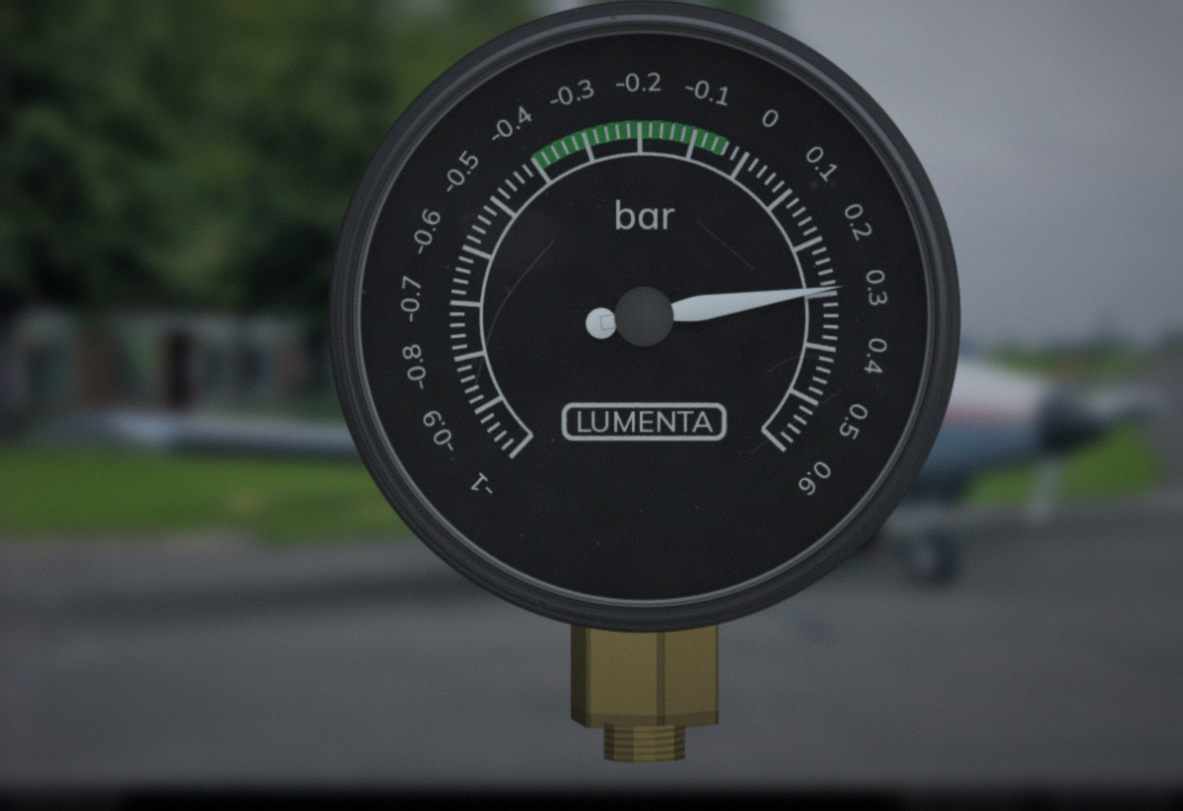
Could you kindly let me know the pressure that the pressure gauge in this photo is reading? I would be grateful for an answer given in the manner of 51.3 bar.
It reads 0.29 bar
